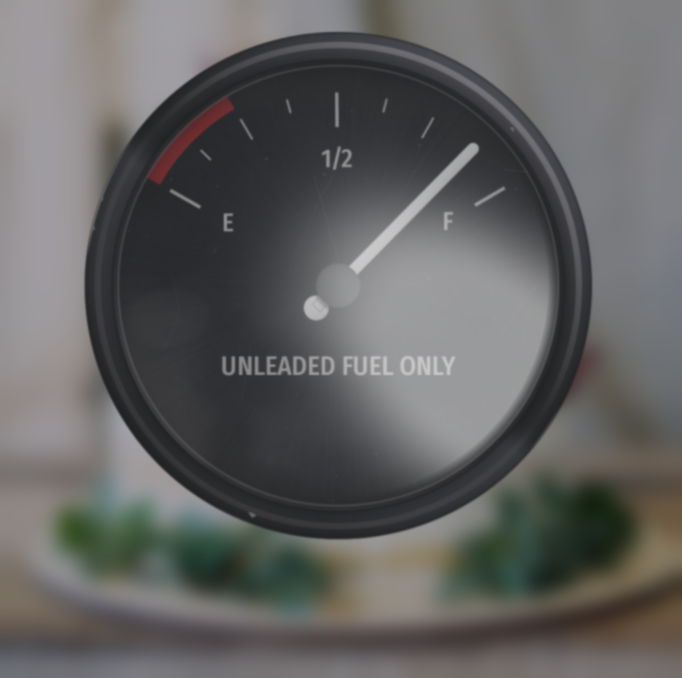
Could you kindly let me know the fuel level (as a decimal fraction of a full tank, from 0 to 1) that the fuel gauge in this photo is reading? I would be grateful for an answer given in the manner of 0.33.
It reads 0.875
